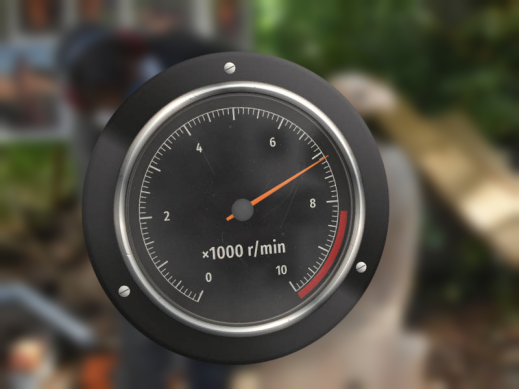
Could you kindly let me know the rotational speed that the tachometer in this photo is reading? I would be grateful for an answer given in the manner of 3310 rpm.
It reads 7100 rpm
